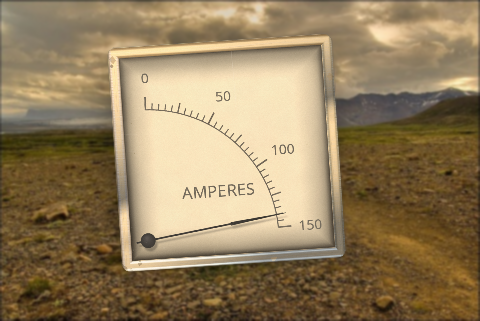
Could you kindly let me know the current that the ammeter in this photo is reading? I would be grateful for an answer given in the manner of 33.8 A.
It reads 140 A
